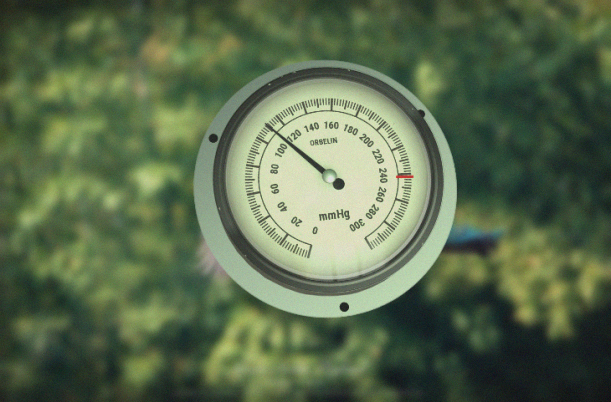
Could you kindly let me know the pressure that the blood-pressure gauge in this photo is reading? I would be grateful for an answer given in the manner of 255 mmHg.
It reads 110 mmHg
